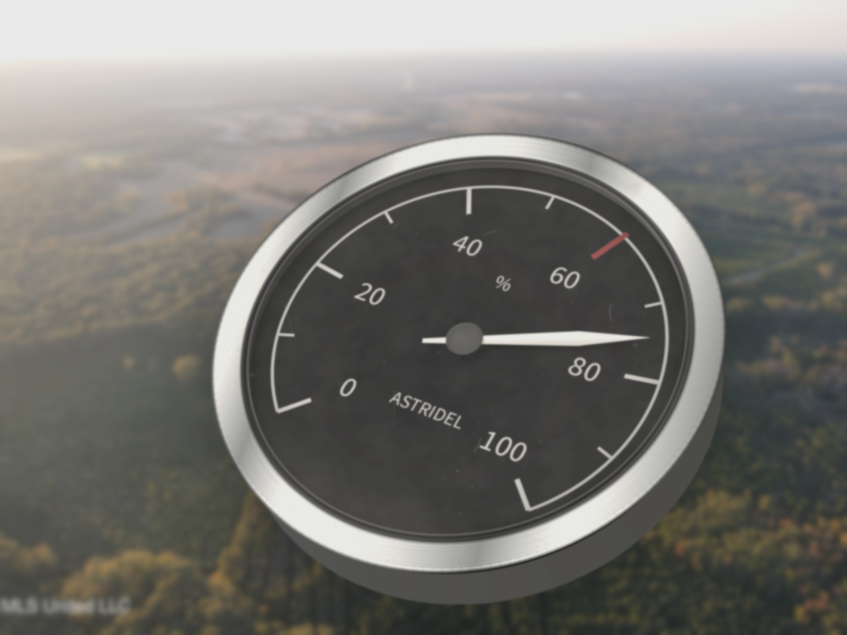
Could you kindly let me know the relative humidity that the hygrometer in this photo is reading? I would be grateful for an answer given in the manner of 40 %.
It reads 75 %
